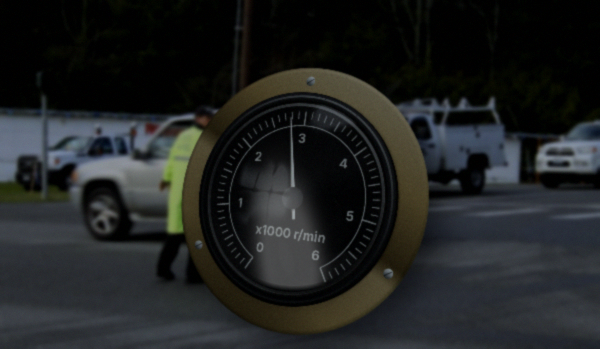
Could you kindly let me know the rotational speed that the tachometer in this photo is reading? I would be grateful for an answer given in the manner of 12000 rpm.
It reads 2800 rpm
